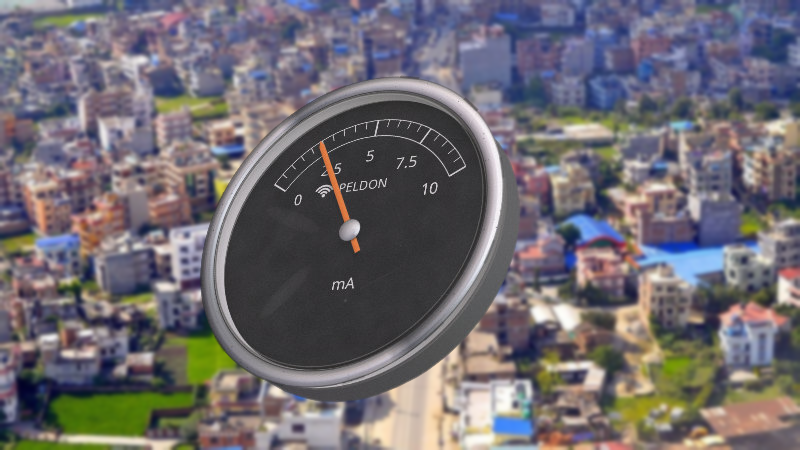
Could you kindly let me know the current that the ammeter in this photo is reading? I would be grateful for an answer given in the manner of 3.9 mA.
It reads 2.5 mA
